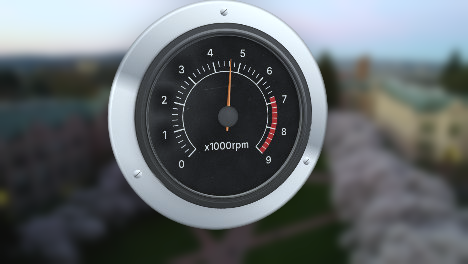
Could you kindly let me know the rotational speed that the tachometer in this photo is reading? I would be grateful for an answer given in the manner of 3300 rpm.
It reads 4600 rpm
